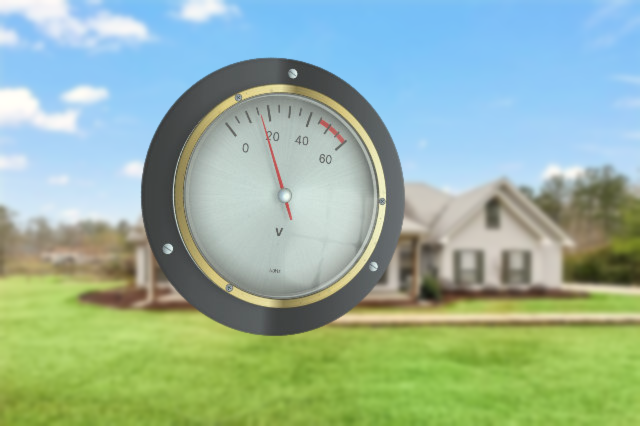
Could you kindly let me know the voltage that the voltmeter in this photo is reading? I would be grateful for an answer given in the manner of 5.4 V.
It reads 15 V
